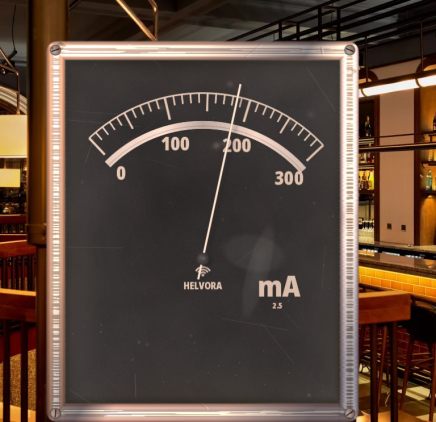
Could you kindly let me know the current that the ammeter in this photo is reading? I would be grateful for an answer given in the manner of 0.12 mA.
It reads 185 mA
